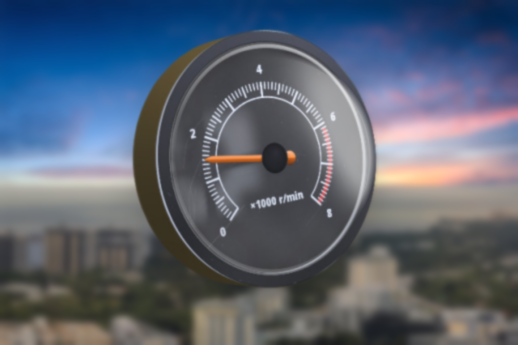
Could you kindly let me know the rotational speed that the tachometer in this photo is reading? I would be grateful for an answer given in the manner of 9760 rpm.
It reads 1500 rpm
